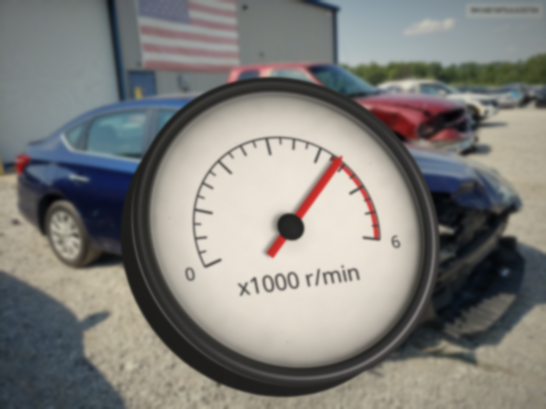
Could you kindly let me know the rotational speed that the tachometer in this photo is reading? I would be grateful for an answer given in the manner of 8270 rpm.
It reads 4375 rpm
